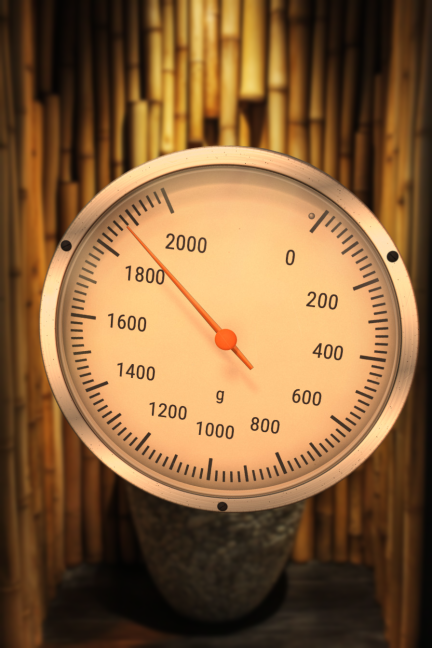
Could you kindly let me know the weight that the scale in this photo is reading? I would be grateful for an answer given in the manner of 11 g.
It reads 1880 g
